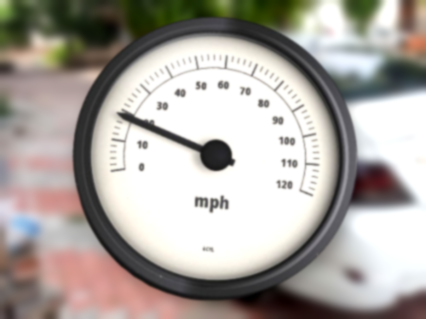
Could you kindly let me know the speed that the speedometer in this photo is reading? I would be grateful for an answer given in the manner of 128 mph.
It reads 18 mph
